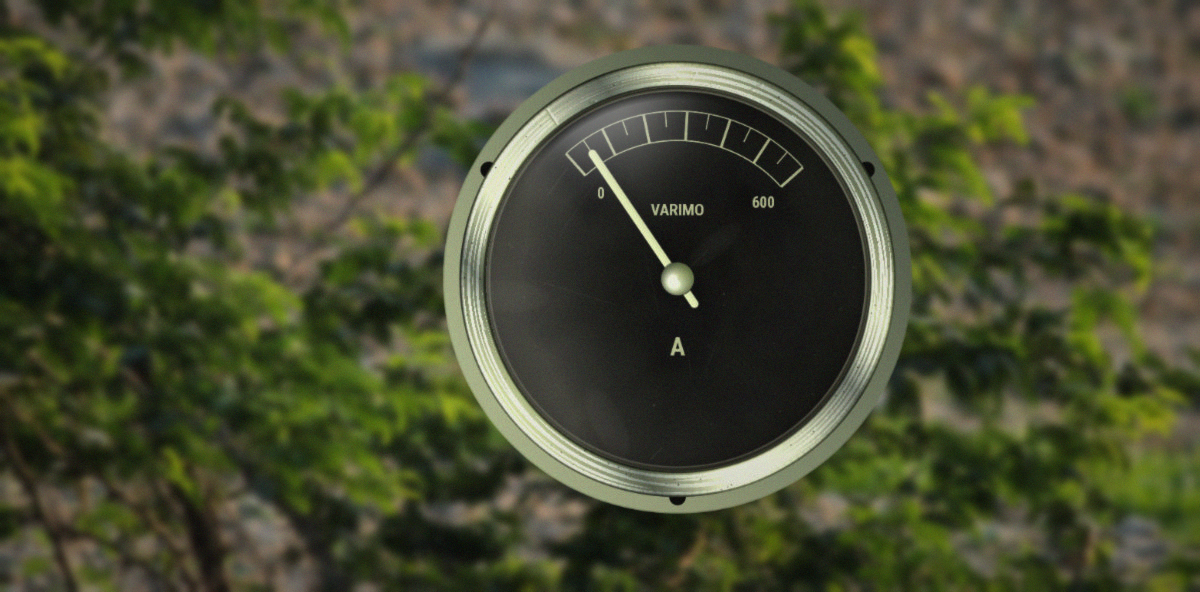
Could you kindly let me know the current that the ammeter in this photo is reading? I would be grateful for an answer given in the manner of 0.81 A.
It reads 50 A
